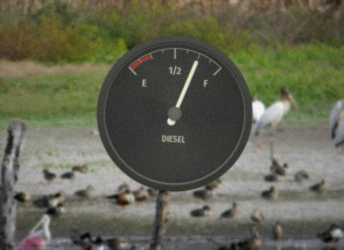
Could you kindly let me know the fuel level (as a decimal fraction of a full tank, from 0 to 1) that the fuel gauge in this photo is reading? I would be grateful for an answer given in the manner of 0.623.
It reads 0.75
